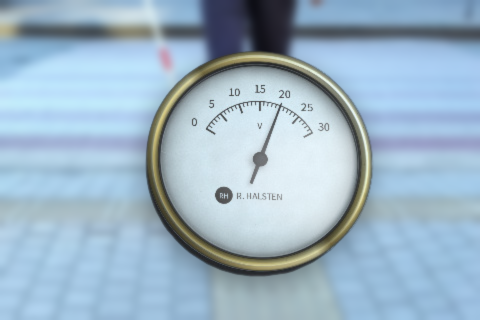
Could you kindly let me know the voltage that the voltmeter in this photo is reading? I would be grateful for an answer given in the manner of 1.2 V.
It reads 20 V
